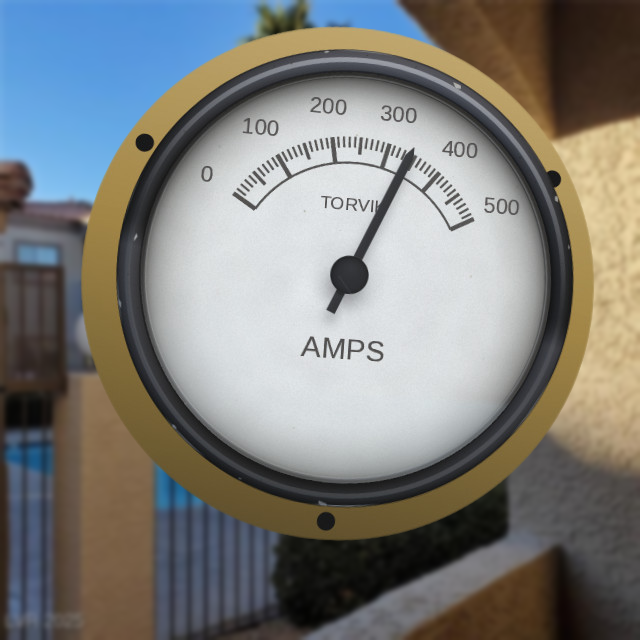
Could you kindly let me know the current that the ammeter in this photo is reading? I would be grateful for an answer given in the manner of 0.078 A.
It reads 340 A
